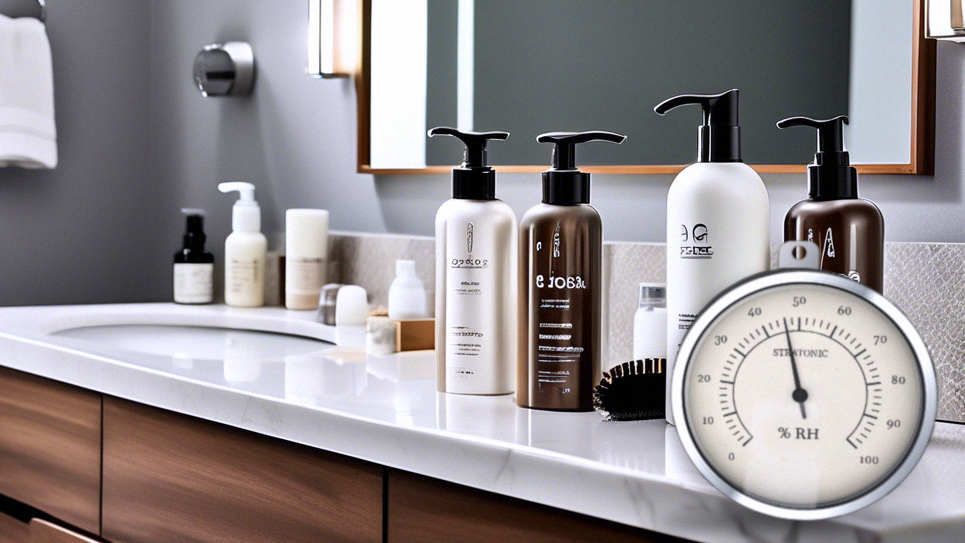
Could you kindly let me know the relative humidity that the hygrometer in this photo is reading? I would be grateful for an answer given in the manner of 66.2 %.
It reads 46 %
